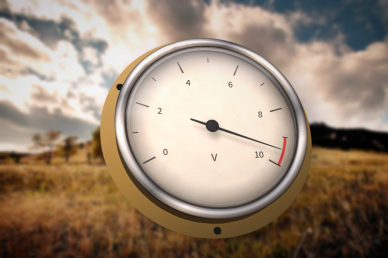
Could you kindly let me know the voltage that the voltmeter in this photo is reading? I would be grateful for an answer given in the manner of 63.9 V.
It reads 9.5 V
